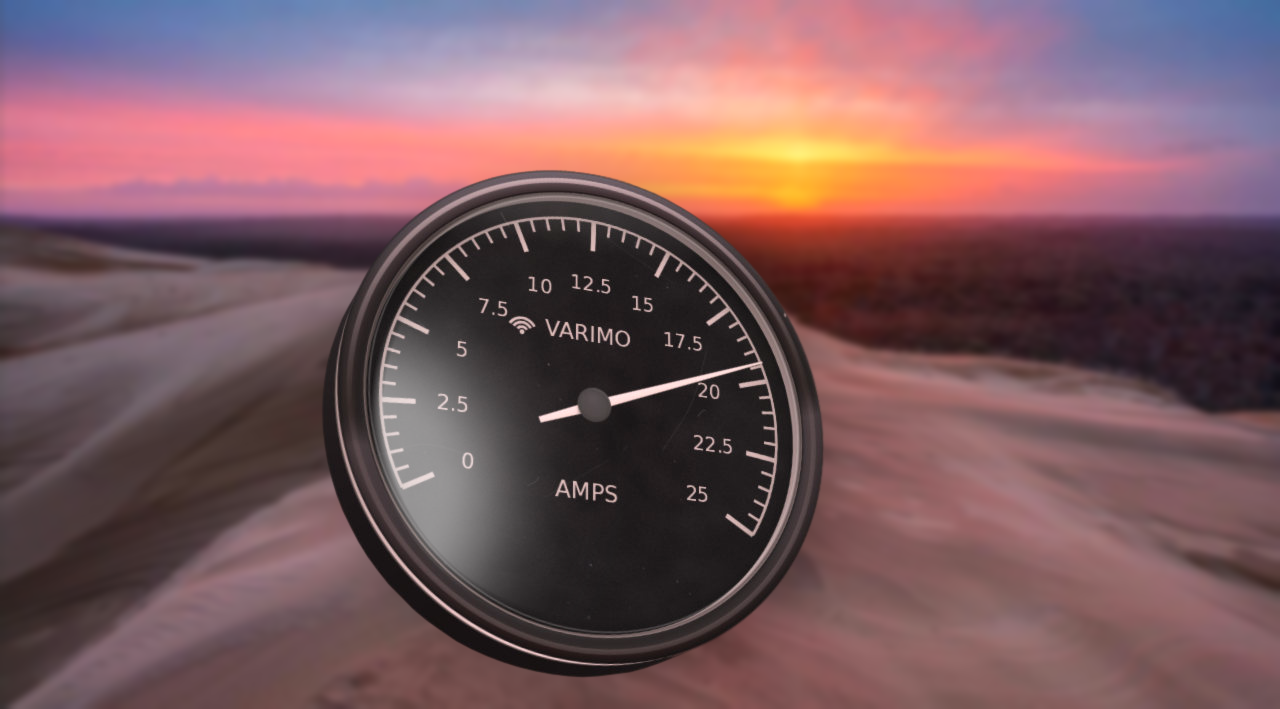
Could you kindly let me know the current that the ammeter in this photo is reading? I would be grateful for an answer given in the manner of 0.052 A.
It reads 19.5 A
